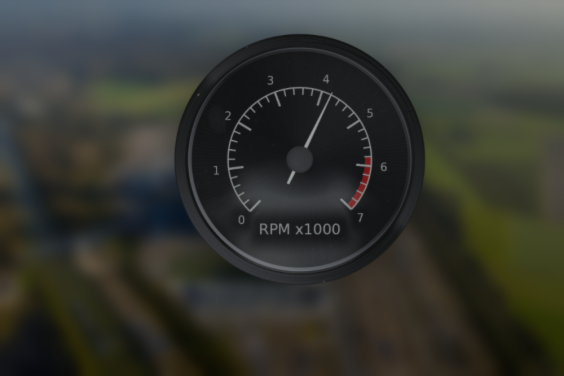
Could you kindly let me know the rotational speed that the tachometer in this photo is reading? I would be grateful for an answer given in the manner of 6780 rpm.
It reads 4200 rpm
